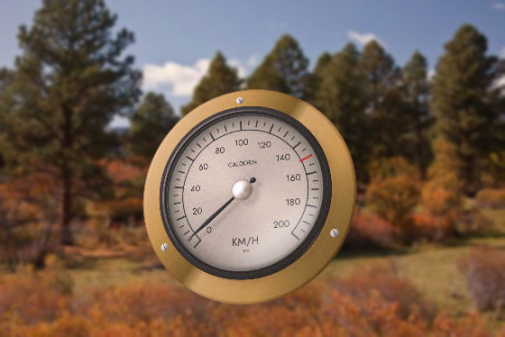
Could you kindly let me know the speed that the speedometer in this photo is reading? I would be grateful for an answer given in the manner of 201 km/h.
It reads 5 km/h
